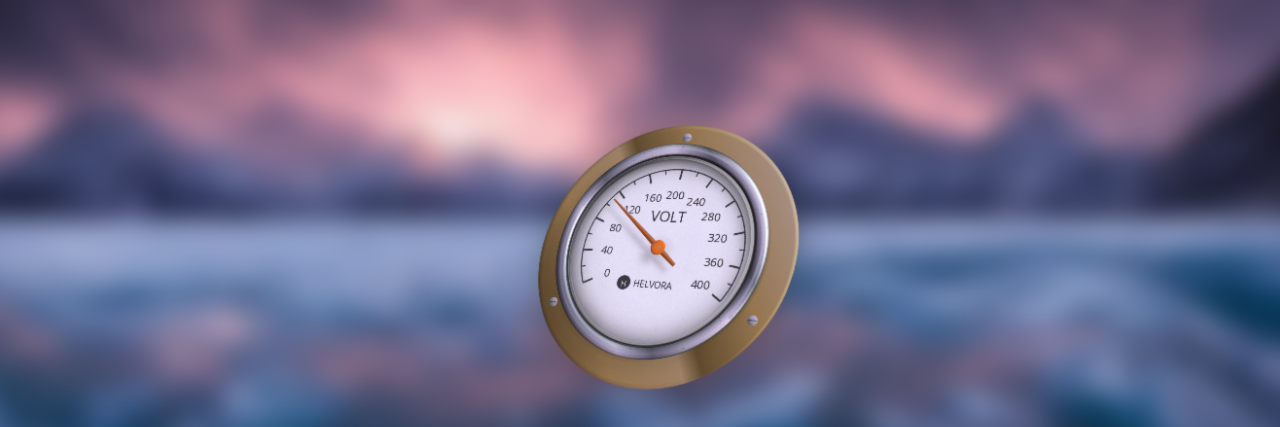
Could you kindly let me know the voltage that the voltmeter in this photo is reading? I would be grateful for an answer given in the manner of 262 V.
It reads 110 V
